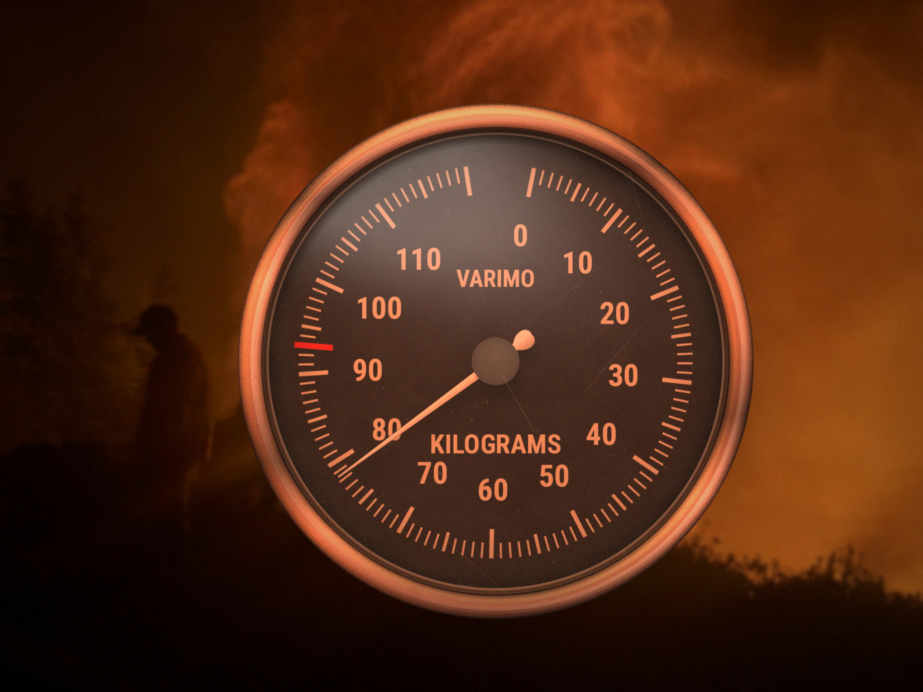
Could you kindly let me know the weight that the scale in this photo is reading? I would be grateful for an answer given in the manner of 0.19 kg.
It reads 78.5 kg
